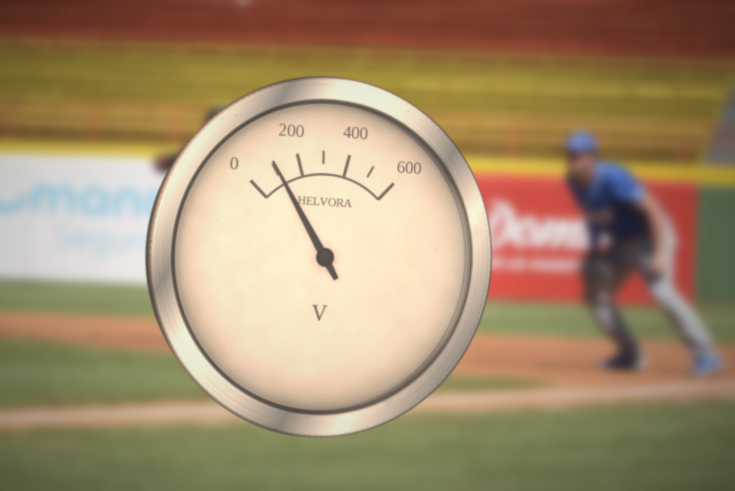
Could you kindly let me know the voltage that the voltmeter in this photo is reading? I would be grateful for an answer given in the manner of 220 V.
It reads 100 V
